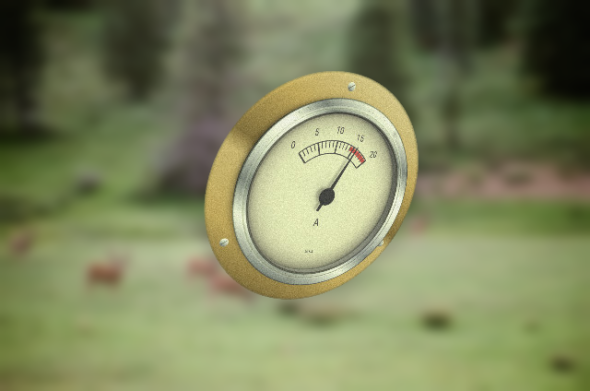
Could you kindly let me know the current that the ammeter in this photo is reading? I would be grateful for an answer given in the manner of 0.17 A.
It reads 15 A
